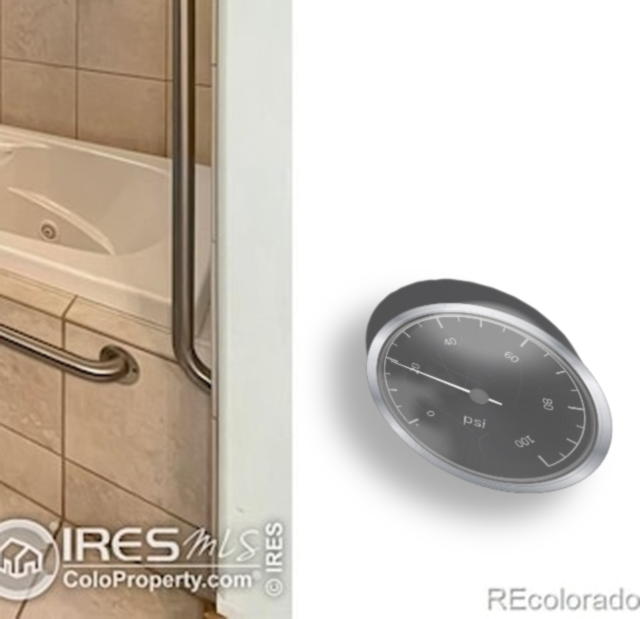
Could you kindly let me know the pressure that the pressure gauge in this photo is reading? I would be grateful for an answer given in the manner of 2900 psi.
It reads 20 psi
